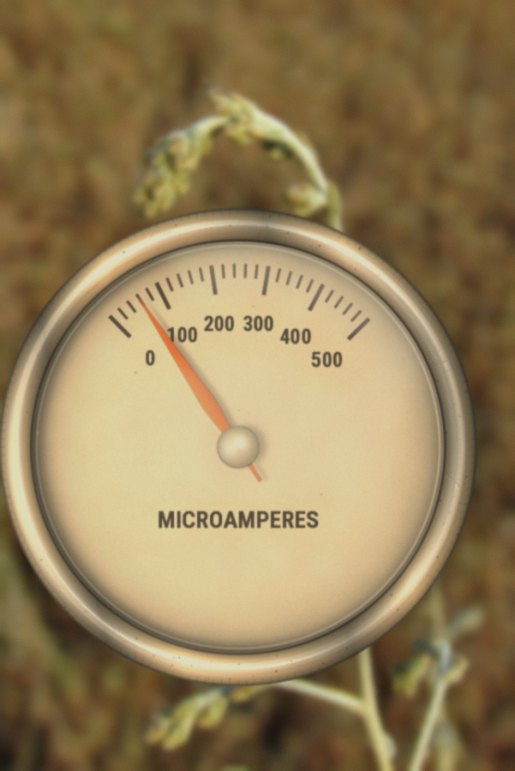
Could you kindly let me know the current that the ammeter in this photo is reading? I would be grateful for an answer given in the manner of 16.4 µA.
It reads 60 µA
